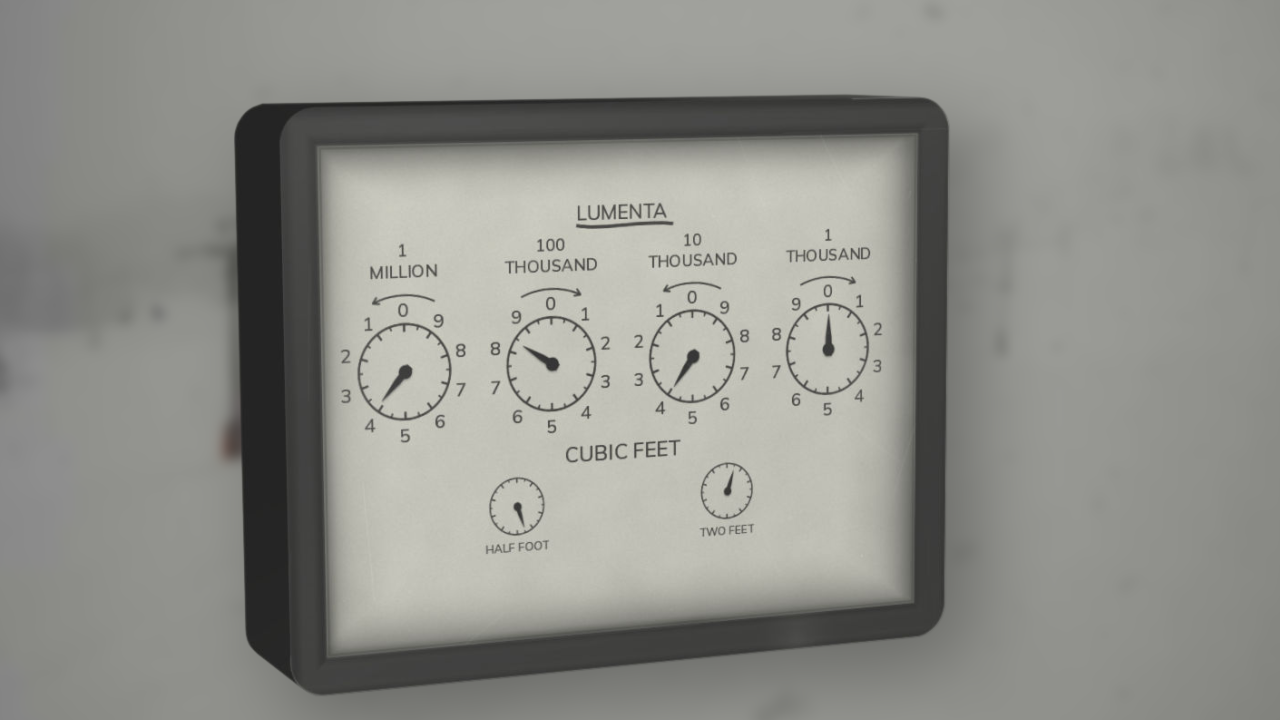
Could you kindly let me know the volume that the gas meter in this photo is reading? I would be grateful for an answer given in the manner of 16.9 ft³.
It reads 384000 ft³
